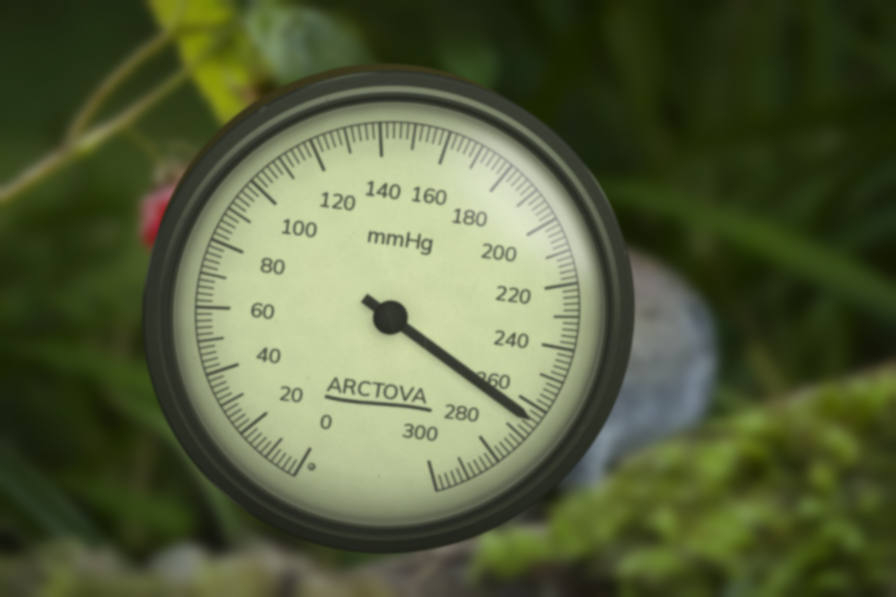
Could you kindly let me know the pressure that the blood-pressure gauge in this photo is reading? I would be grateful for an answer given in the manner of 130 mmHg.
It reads 264 mmHg
